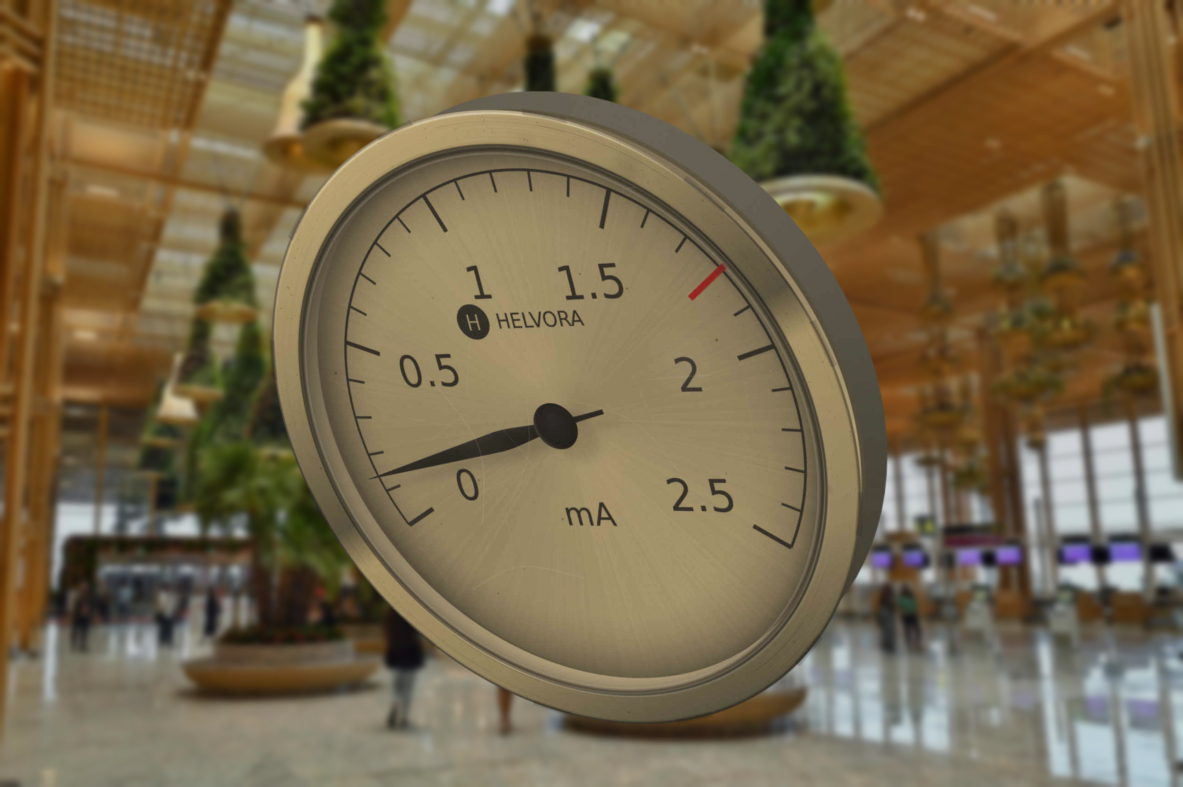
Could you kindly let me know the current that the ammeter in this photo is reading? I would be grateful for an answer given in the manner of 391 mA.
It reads 0.15 mA
